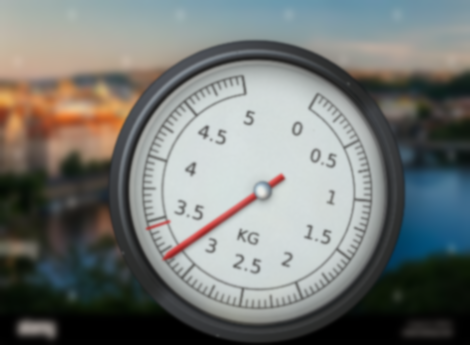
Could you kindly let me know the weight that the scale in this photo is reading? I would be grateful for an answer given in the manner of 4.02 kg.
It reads 3.2 kg
